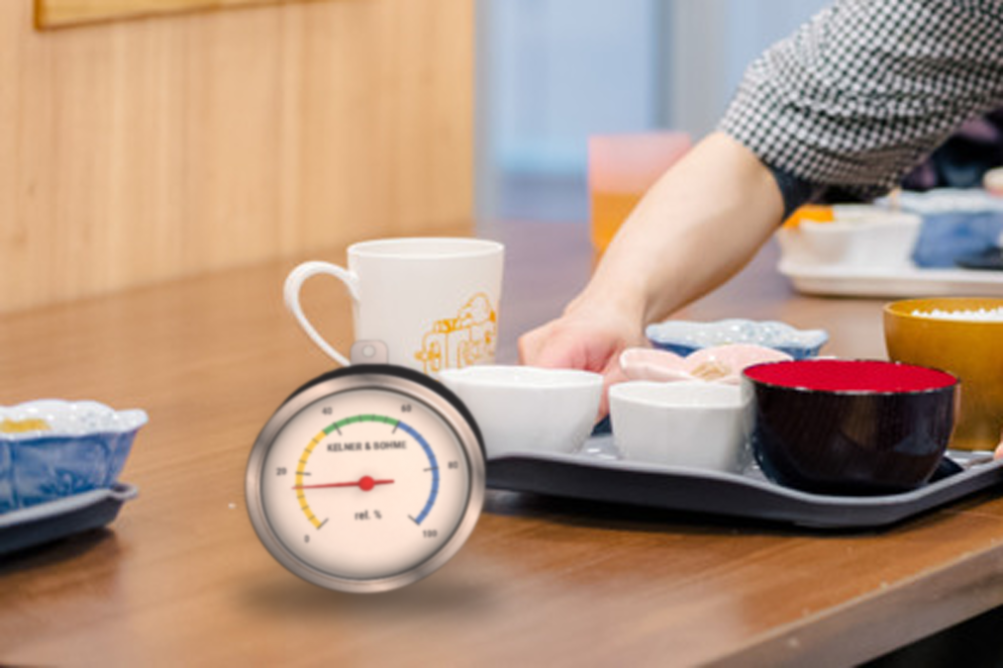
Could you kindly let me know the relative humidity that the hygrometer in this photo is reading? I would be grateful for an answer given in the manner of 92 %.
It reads 16 %
